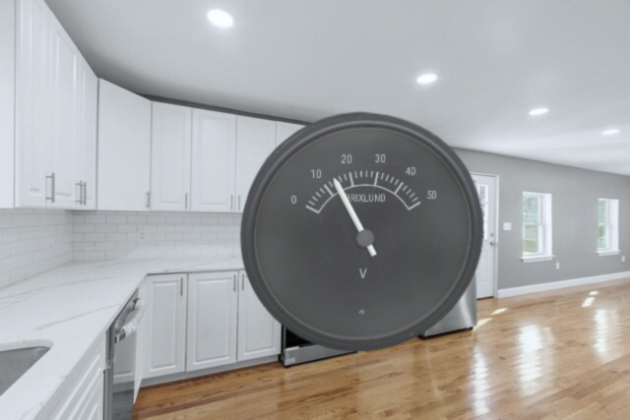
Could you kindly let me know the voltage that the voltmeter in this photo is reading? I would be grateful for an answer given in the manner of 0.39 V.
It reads 14 V
